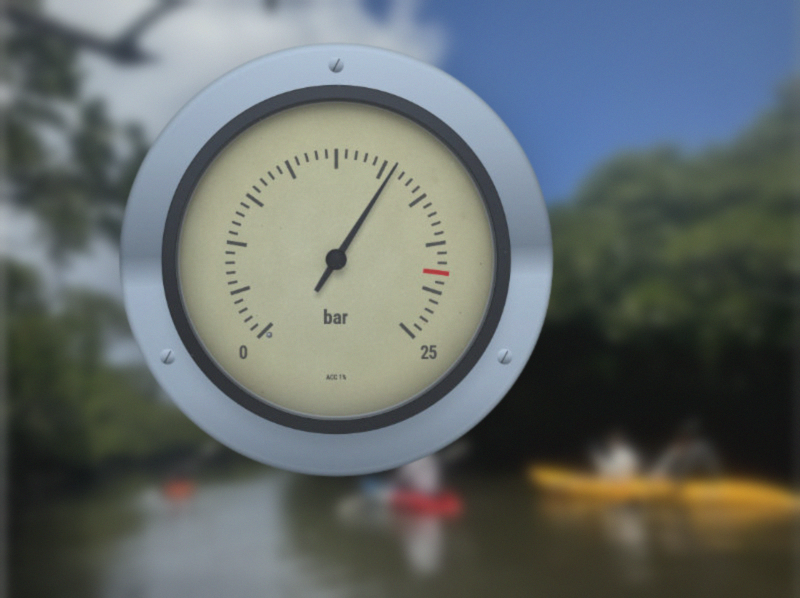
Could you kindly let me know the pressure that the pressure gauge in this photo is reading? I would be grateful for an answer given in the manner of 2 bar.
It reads 15.5 bar
